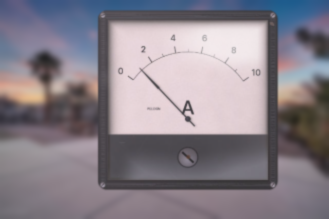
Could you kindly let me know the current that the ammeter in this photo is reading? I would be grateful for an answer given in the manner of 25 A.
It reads 1 A
